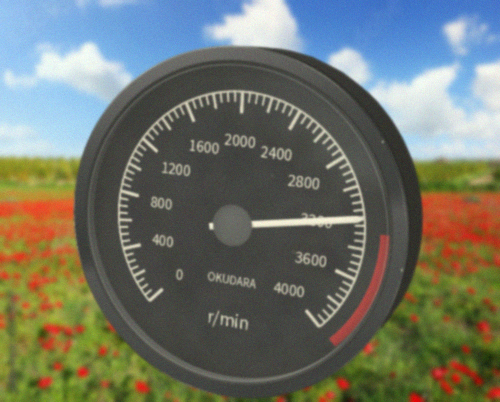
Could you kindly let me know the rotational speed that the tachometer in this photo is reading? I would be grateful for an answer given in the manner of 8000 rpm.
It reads 3200 rpm
